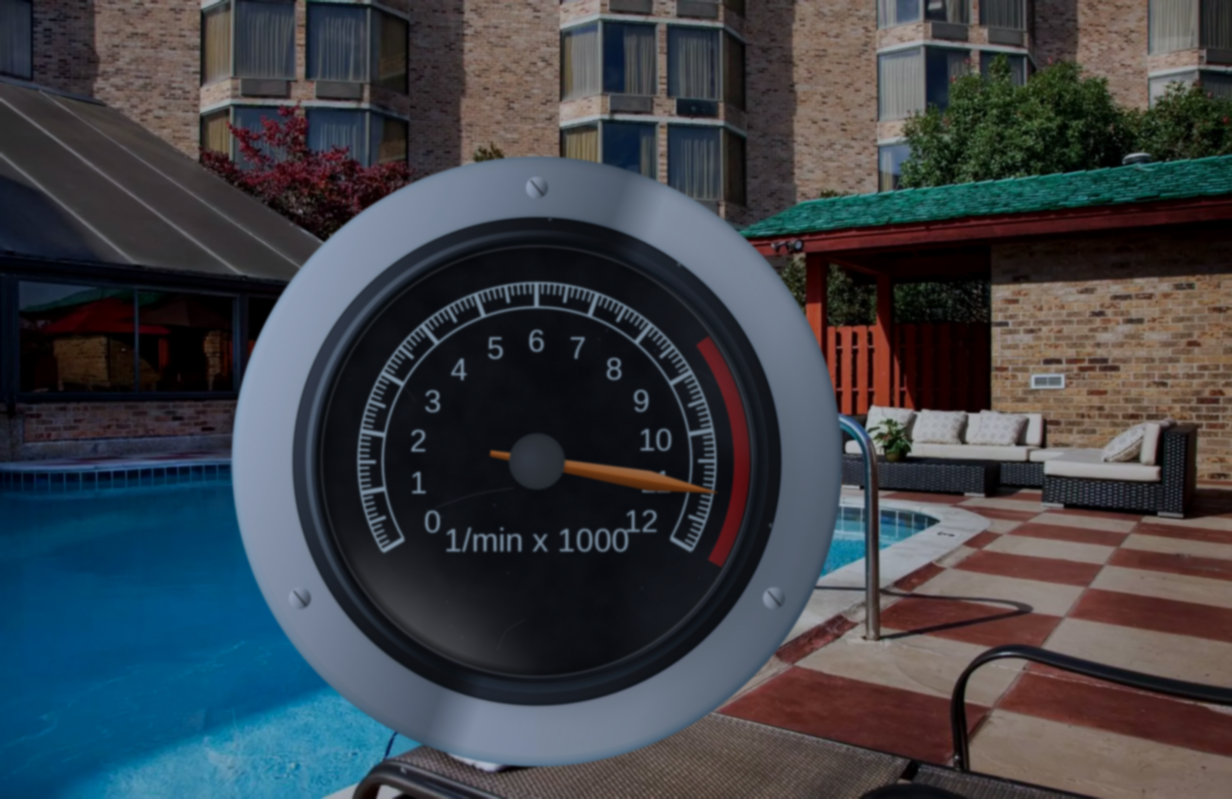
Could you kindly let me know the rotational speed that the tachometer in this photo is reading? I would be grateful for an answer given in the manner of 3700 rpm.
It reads 11000 rpm
